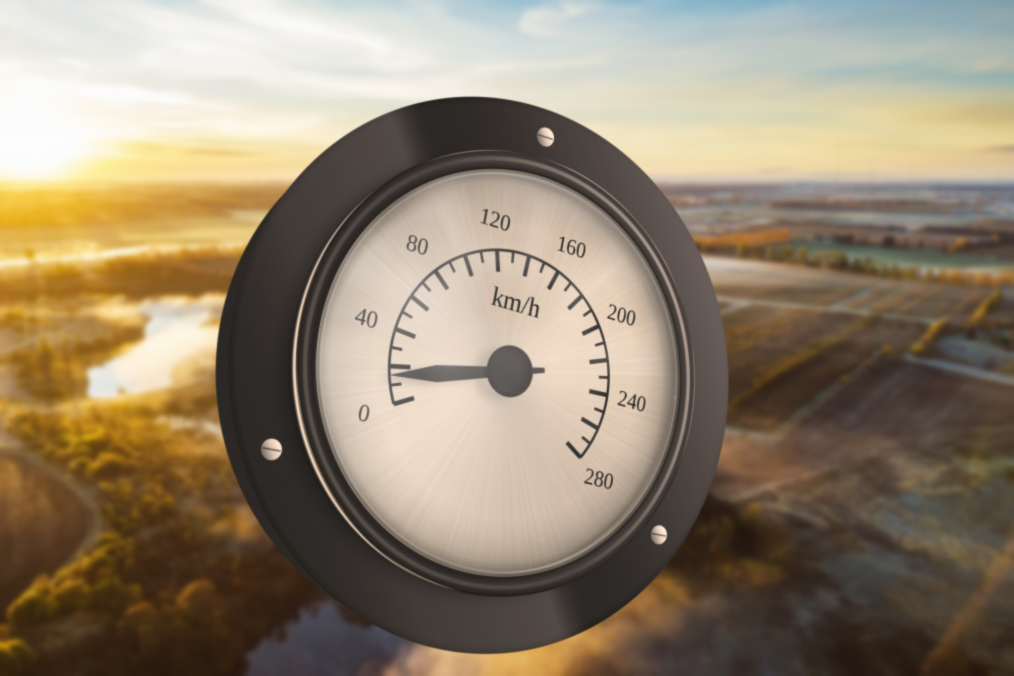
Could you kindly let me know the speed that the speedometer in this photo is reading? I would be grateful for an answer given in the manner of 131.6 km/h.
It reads 15 km/h
